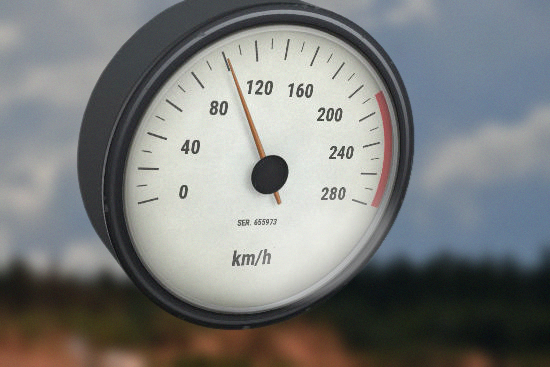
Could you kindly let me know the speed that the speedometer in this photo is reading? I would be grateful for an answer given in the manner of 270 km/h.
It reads 100 km/h
